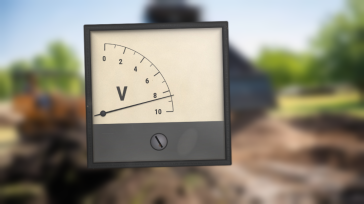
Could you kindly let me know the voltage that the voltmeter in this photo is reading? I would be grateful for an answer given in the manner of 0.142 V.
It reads 8.5 V
